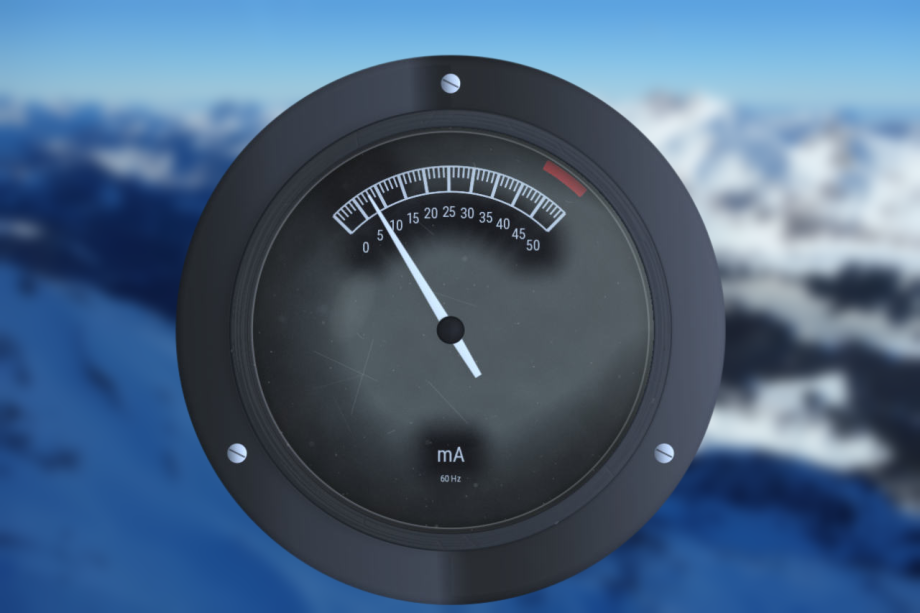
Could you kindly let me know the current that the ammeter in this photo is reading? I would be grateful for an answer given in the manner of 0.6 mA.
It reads 8 mA
